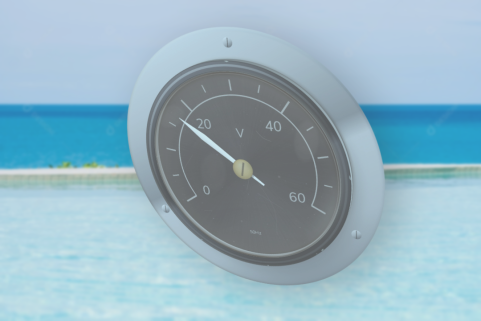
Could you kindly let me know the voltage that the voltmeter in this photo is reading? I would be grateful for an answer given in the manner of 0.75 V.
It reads 17.5 V
